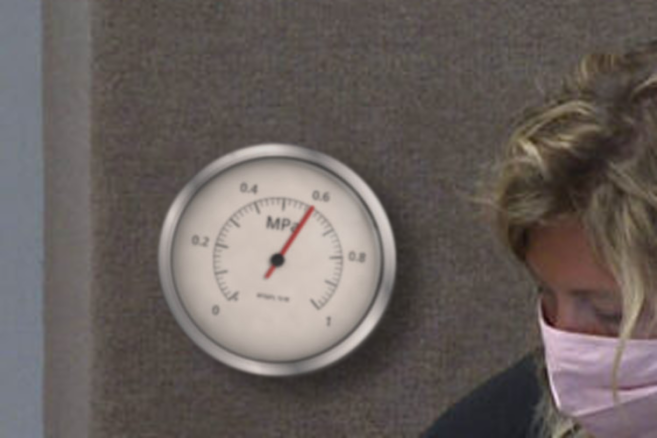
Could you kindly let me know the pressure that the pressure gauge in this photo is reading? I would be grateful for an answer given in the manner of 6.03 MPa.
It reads 0.6 MPa
